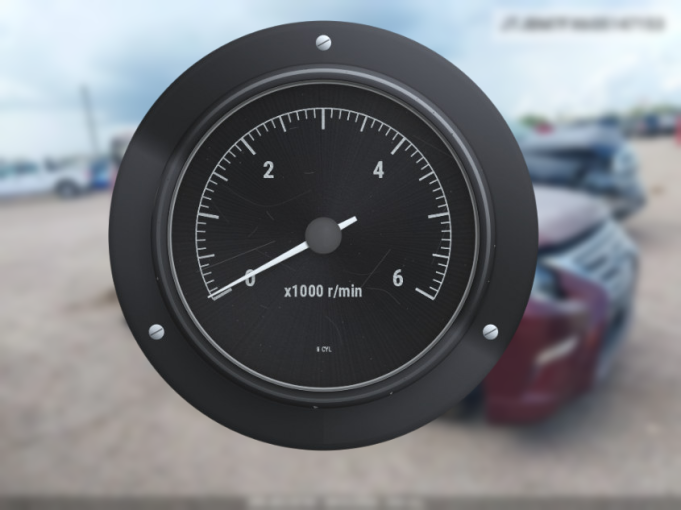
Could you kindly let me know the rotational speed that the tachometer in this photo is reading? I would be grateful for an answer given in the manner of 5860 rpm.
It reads 50 rpm
